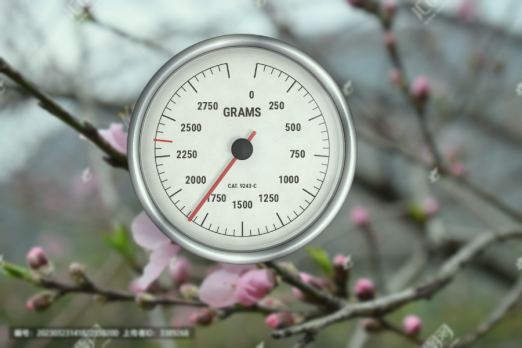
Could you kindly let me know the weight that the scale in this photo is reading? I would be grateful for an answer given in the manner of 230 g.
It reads 1825 g
